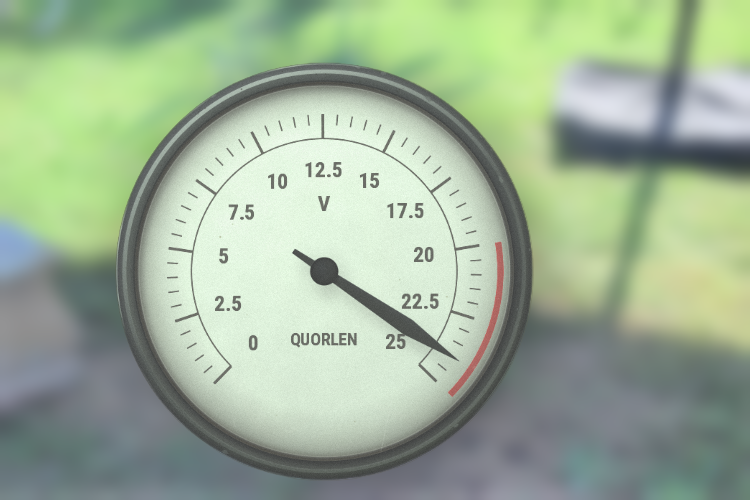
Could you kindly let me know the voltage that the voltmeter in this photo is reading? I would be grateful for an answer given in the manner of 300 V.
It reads 24 V
